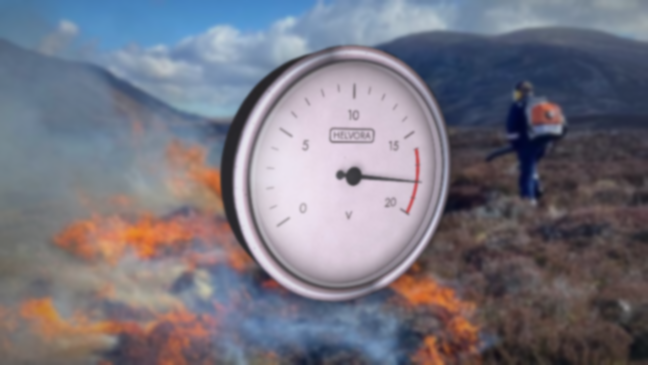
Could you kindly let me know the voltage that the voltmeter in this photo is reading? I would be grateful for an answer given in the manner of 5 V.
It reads 18 V
